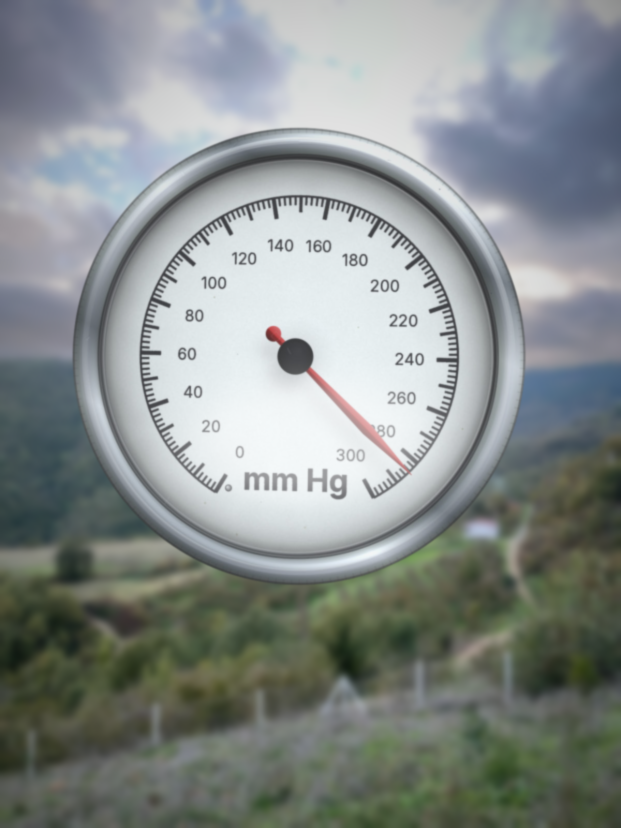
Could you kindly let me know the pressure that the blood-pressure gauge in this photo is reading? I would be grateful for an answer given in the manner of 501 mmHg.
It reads 284 mmHg
